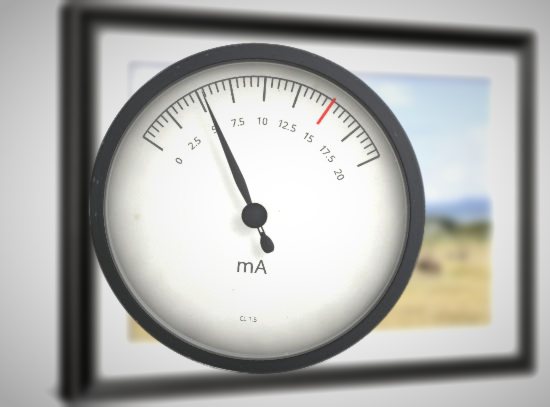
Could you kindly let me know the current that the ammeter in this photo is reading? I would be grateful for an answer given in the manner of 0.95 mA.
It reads 5.5 mA
